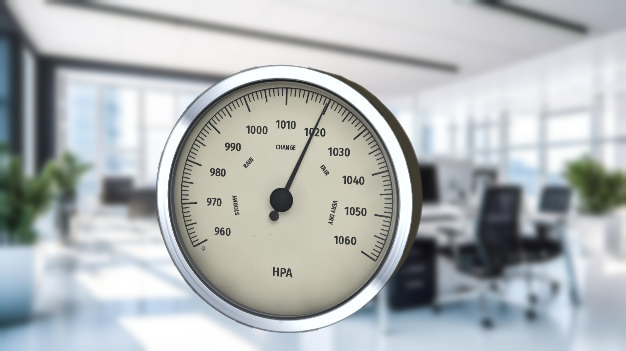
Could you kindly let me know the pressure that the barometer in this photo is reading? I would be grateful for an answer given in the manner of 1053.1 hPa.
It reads 1020 hPa
